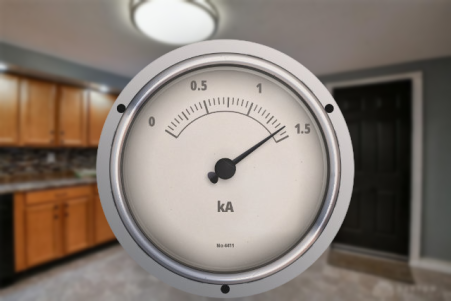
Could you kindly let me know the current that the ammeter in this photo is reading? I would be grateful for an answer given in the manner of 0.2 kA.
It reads 1.4 kA
